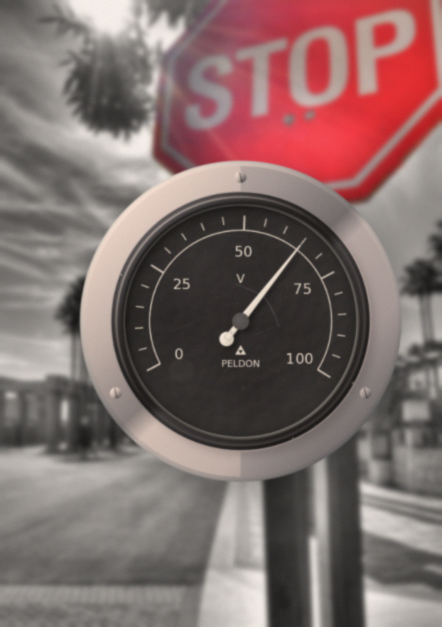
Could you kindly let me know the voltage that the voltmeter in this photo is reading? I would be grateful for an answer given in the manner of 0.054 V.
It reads 65 V
